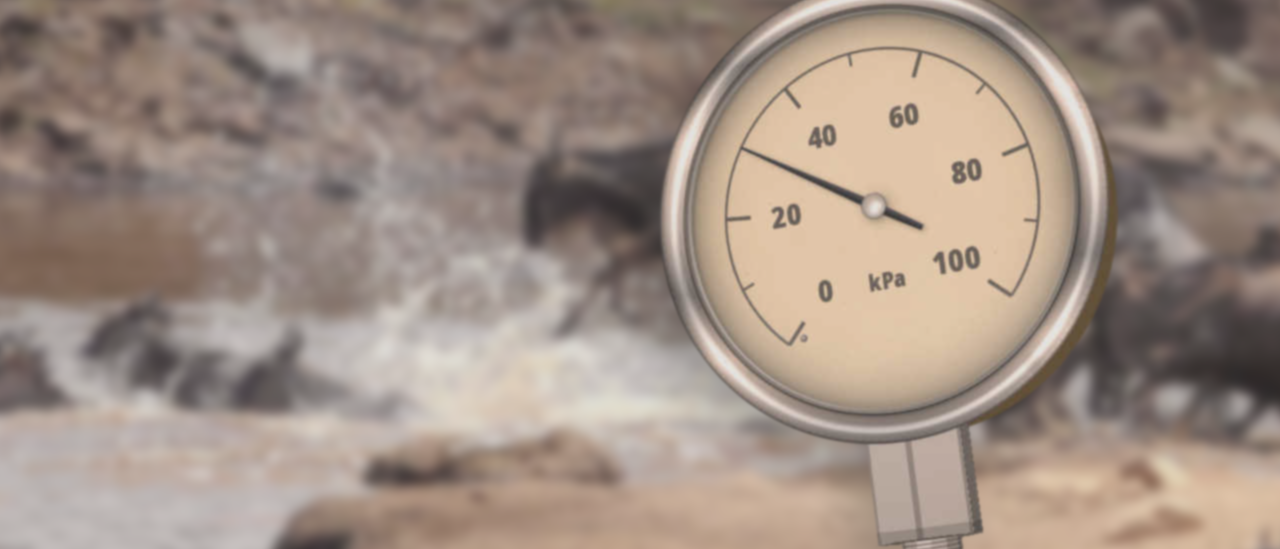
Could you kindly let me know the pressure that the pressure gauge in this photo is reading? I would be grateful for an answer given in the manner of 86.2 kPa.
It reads 30 kPa
